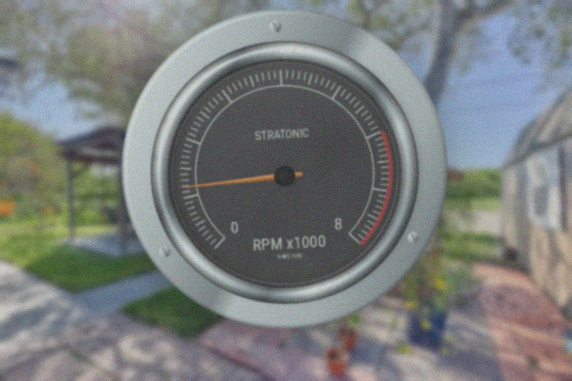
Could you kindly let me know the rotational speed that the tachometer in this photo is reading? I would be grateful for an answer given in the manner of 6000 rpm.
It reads 1200 rpm
